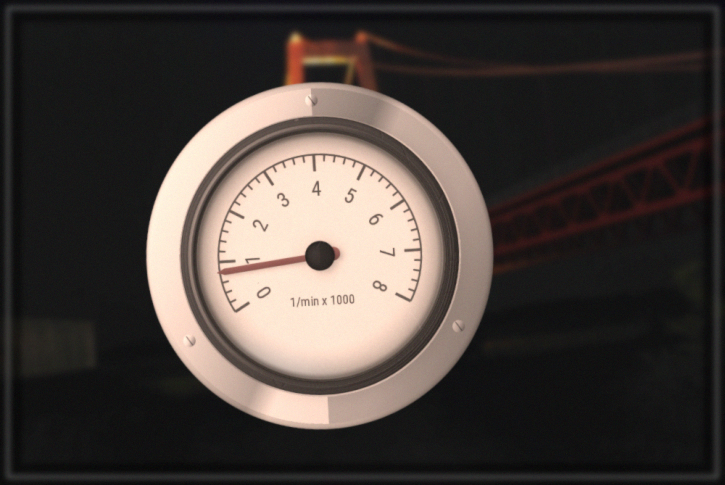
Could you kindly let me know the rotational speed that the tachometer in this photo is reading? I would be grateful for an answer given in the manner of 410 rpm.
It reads 800 rpm
